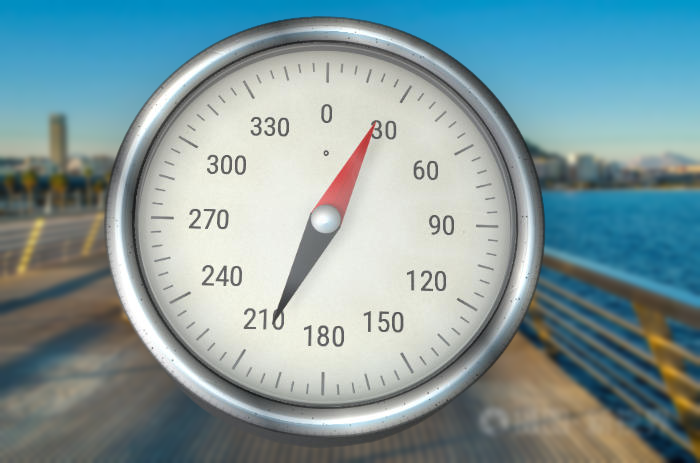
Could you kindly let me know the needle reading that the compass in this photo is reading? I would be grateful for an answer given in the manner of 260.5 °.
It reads 25 °
